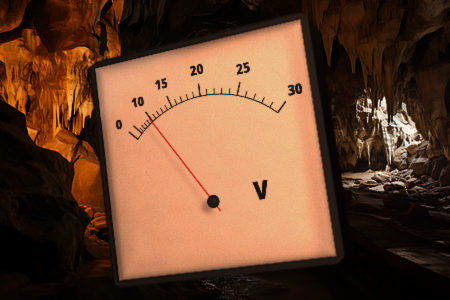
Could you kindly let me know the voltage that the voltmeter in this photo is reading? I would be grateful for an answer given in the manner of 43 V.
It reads 10 V
